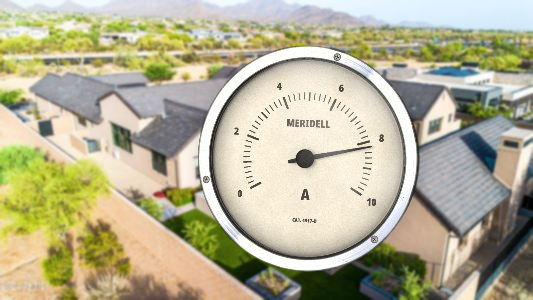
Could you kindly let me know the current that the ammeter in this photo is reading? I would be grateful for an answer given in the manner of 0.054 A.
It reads 8.2 A
